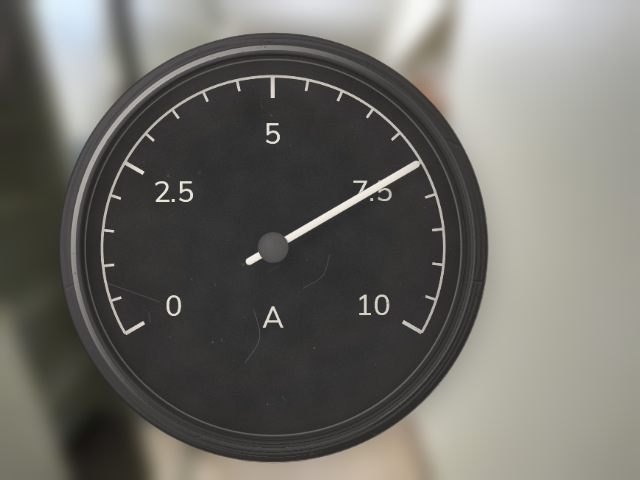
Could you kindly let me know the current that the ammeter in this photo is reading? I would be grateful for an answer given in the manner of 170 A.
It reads 7.5 A
